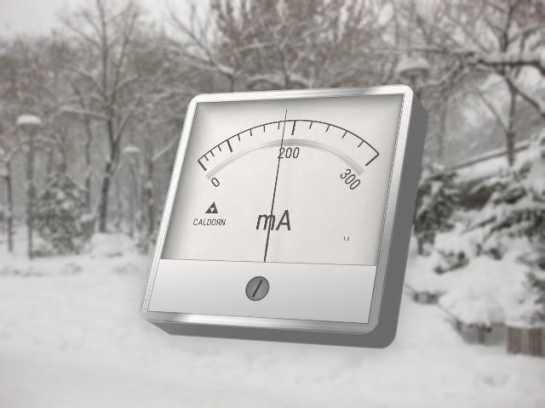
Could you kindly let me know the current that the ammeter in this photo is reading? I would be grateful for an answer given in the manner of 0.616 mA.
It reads 190 mA
